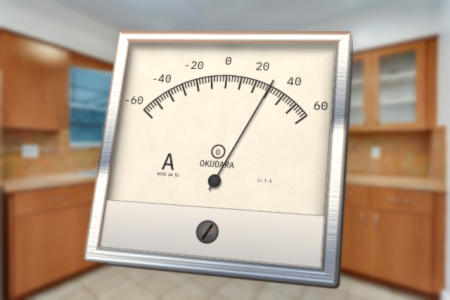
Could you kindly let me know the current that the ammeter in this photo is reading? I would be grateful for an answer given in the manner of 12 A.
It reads 30 A
